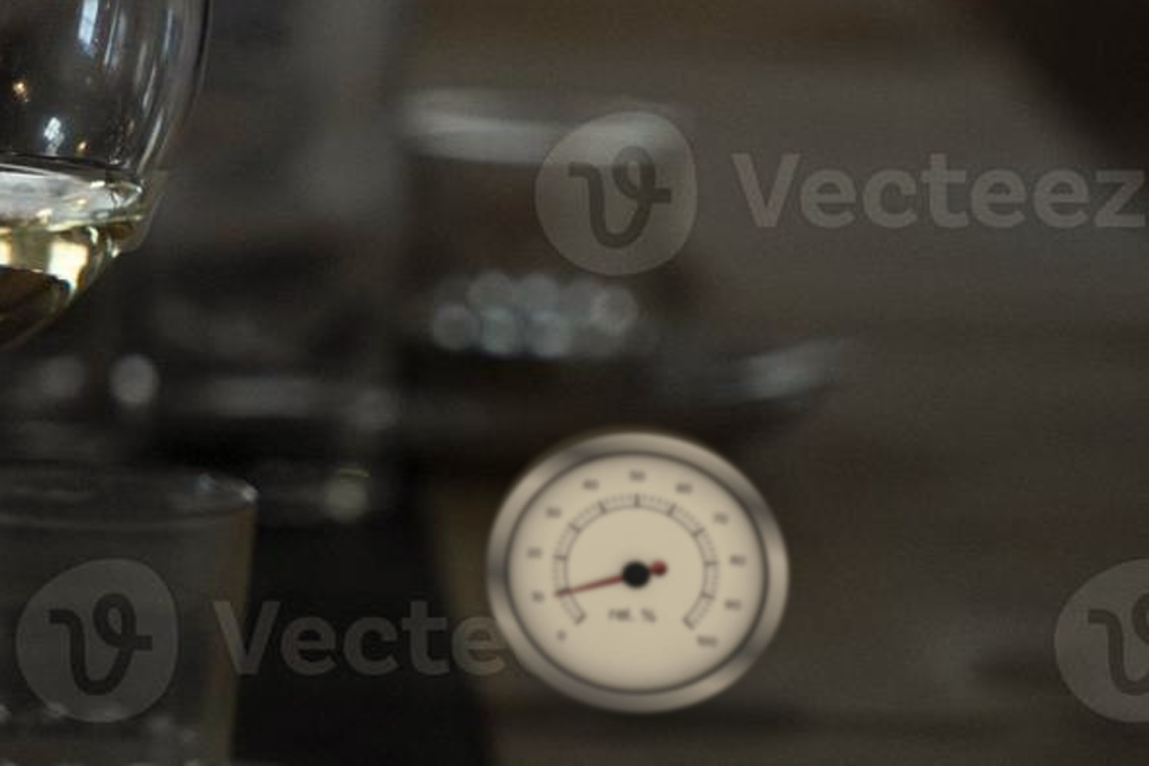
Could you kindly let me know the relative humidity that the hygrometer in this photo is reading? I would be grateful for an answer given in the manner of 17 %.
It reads 10 %
